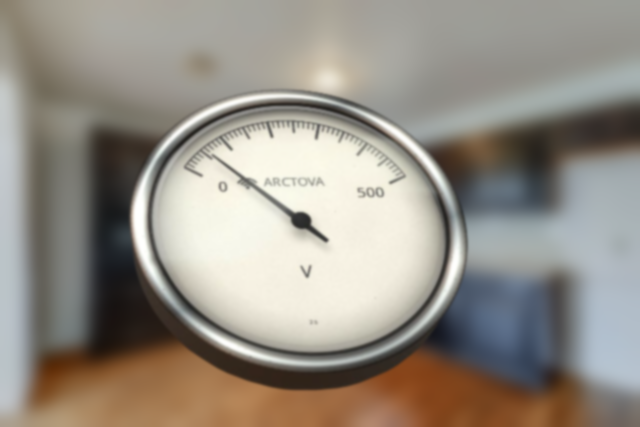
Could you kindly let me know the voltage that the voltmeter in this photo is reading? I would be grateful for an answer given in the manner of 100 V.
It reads 50 V
